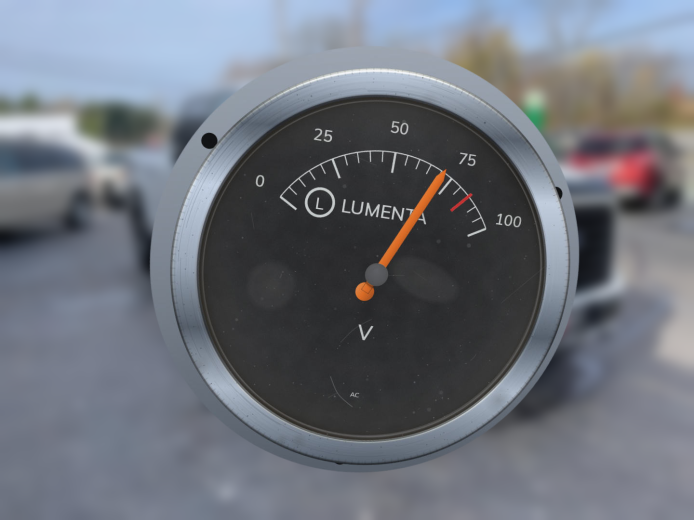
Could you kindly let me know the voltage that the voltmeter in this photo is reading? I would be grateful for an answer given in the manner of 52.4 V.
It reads 70 V
